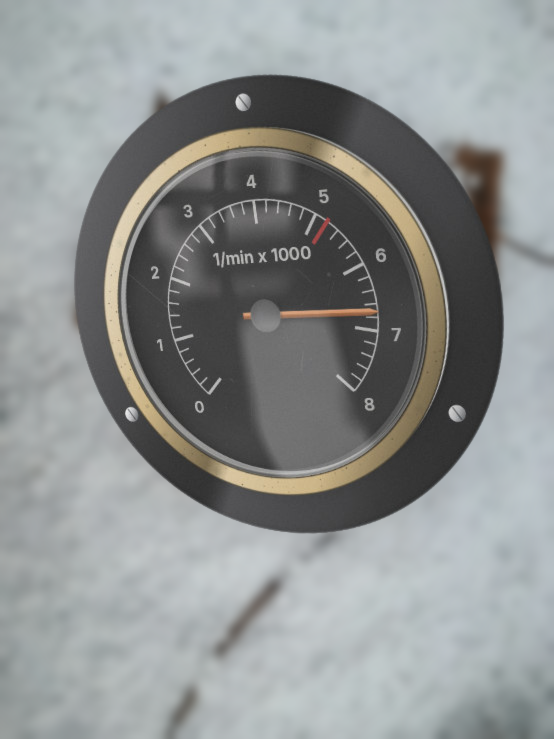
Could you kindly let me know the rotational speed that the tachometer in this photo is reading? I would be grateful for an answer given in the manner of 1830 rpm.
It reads 6700 rpm
